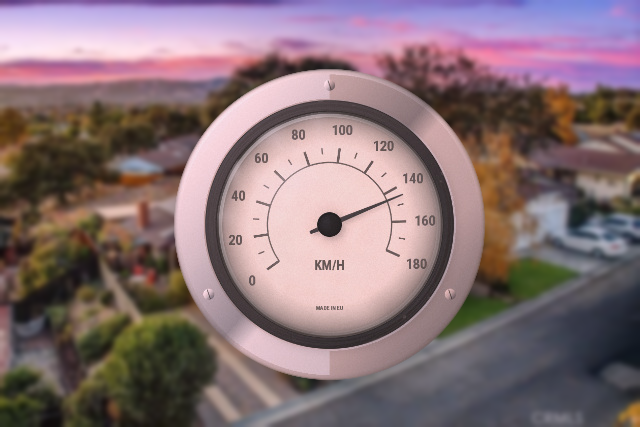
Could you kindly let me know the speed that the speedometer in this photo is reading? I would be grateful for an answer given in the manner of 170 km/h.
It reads 145 km/h
